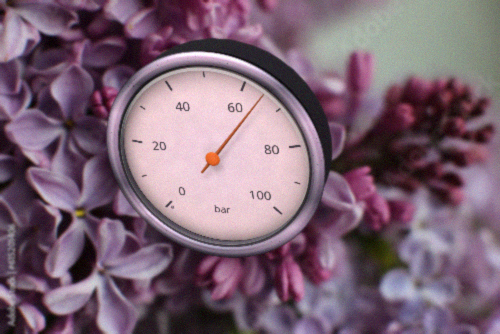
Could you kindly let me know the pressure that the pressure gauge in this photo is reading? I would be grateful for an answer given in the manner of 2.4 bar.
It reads 65 bar
